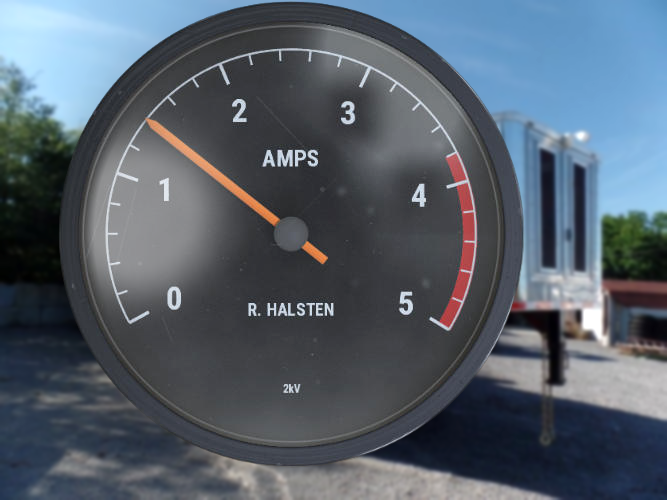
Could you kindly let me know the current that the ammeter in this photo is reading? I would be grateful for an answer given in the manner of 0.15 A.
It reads 1.4 A
